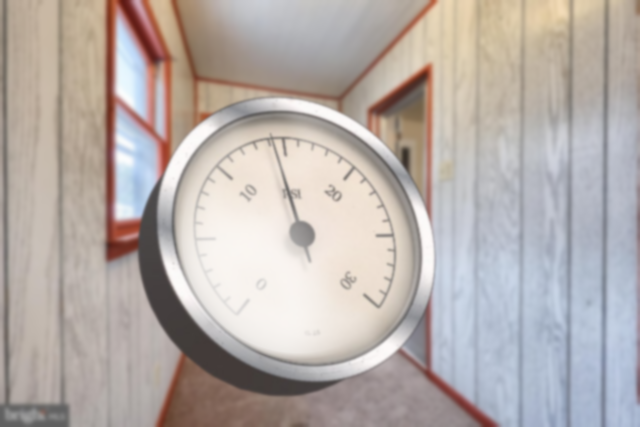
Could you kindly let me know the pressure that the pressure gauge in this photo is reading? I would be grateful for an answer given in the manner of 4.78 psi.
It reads 14 psi
